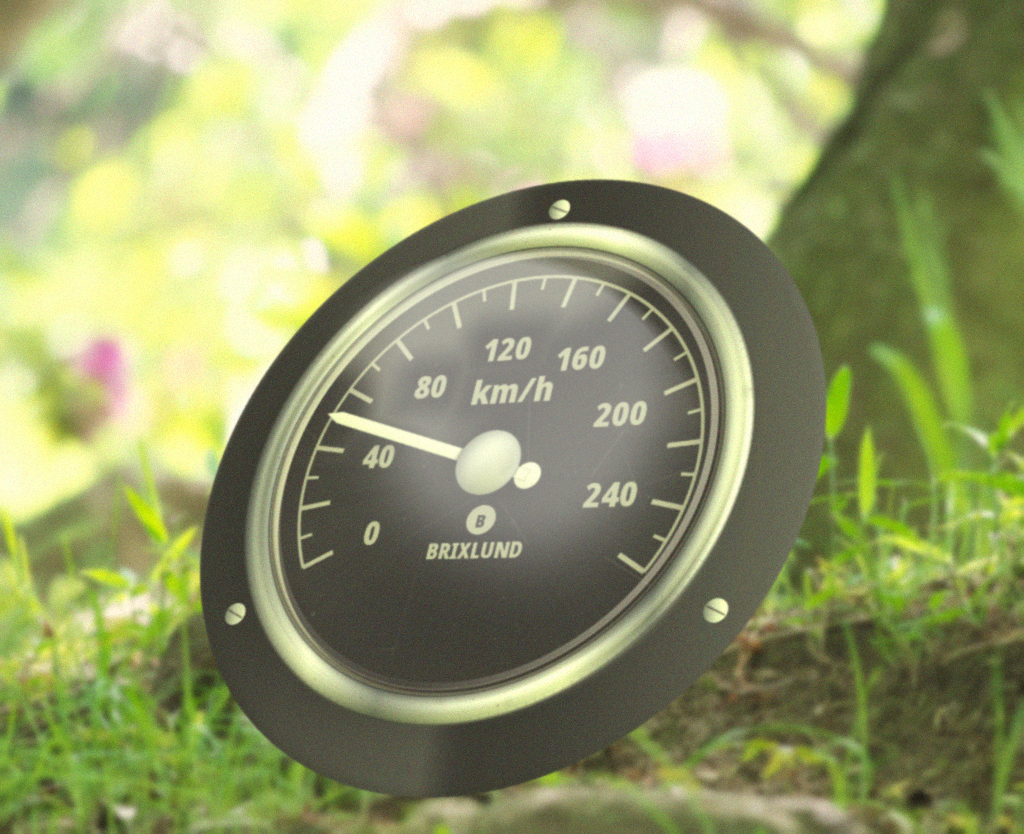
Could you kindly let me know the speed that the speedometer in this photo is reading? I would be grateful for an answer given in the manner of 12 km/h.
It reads 50 km/h
